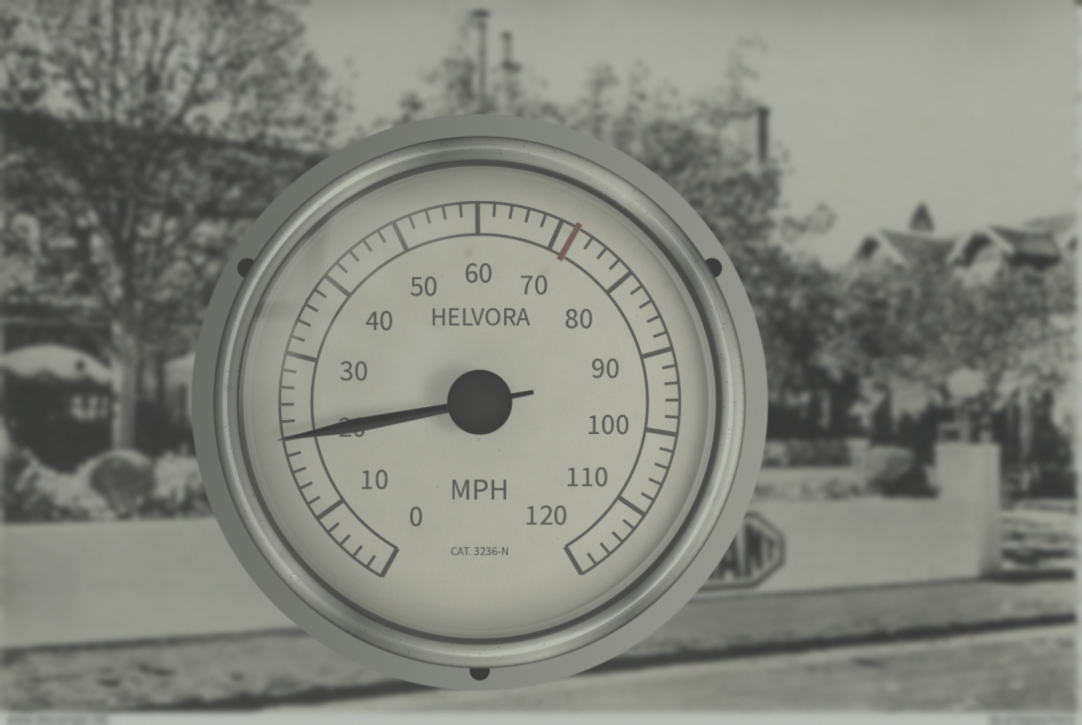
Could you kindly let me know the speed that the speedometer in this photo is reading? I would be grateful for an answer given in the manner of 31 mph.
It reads 20 mph
